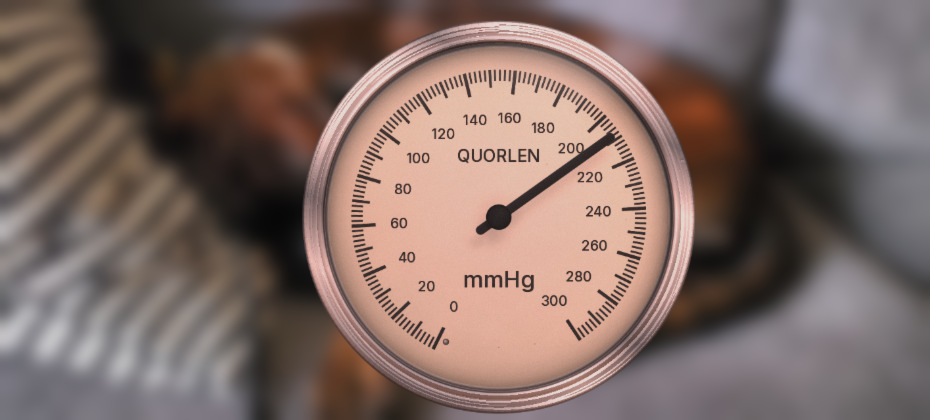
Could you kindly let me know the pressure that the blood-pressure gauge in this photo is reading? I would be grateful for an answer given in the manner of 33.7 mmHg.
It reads 208 mmHg
